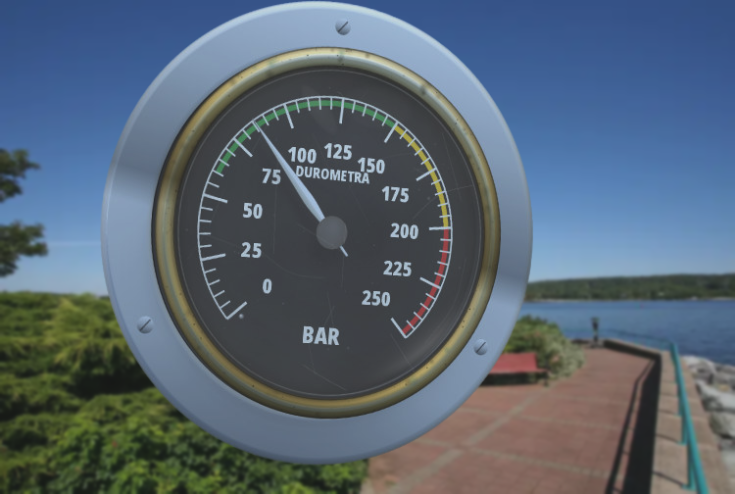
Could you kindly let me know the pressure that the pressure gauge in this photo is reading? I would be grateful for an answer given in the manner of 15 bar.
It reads 85 bar
